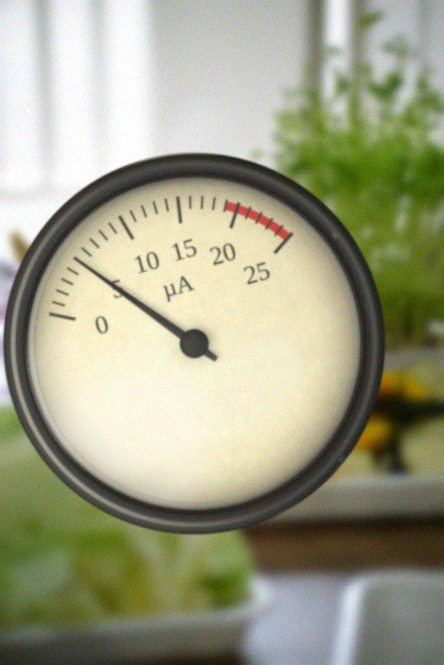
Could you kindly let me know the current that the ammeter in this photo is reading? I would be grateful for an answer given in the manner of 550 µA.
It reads 5 µA
